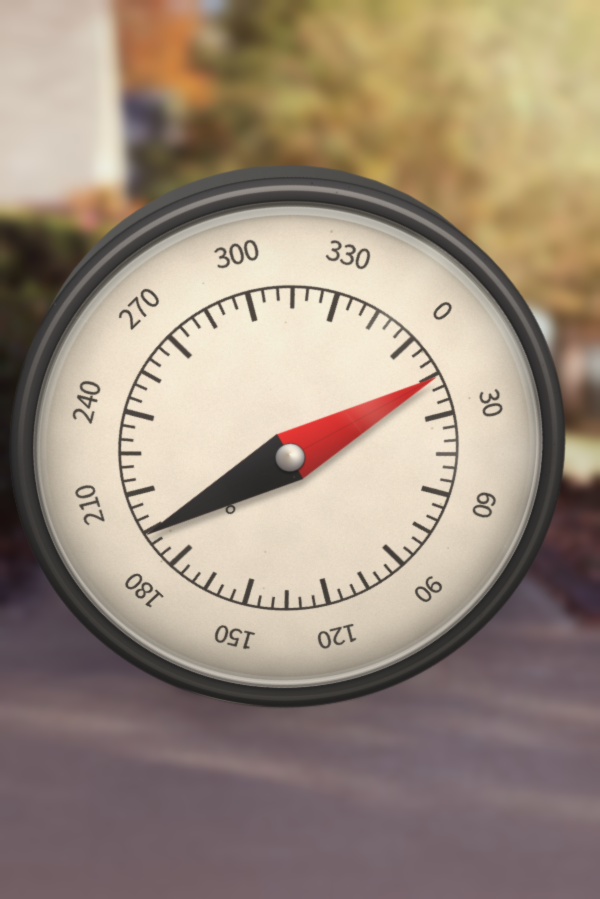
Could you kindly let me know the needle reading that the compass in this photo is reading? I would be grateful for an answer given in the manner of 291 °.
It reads 15 °
